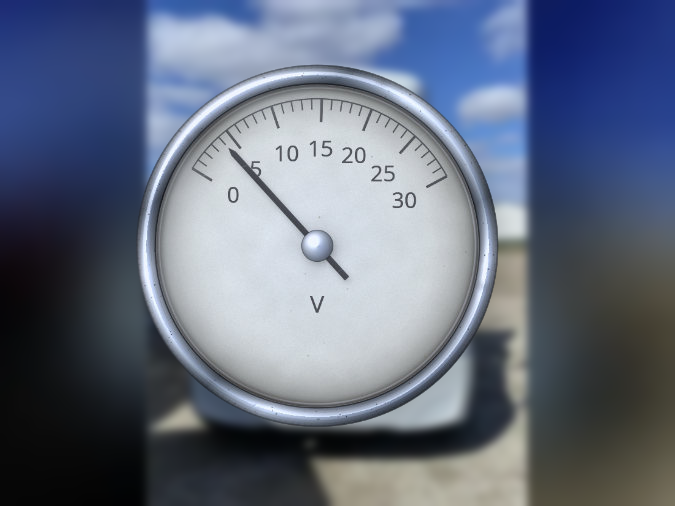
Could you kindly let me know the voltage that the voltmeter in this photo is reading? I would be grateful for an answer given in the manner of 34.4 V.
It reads 4 V
